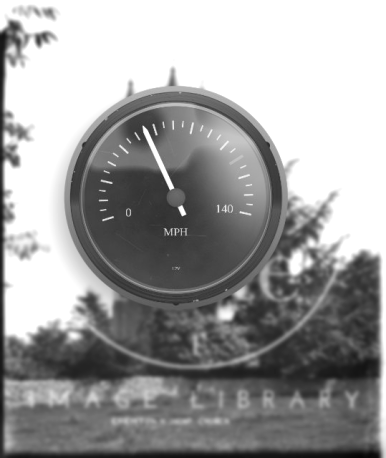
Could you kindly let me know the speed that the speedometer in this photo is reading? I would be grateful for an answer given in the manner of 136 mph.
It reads 55 mph
